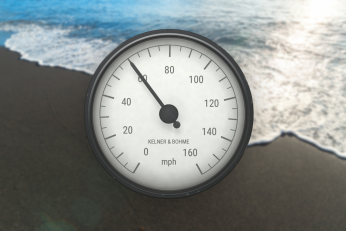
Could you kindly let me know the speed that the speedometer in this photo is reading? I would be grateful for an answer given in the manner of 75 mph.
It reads 60 mph
